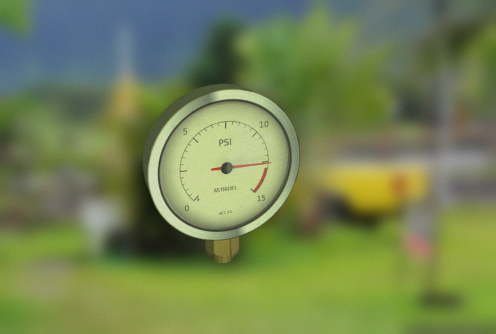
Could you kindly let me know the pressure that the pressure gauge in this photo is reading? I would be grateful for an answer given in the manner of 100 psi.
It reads 12.5 psi
